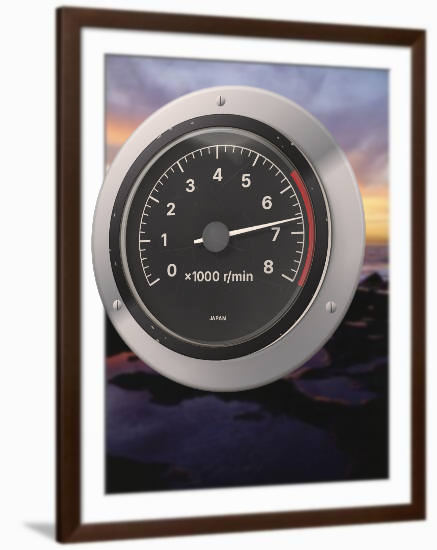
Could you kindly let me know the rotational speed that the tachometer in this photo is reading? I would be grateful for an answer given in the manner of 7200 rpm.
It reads 6700 rpm
